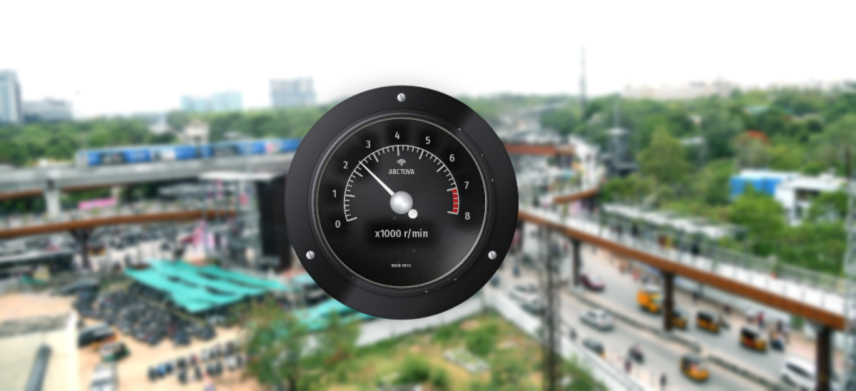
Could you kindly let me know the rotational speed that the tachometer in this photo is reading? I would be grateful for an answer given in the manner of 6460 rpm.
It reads 2400 rpm
